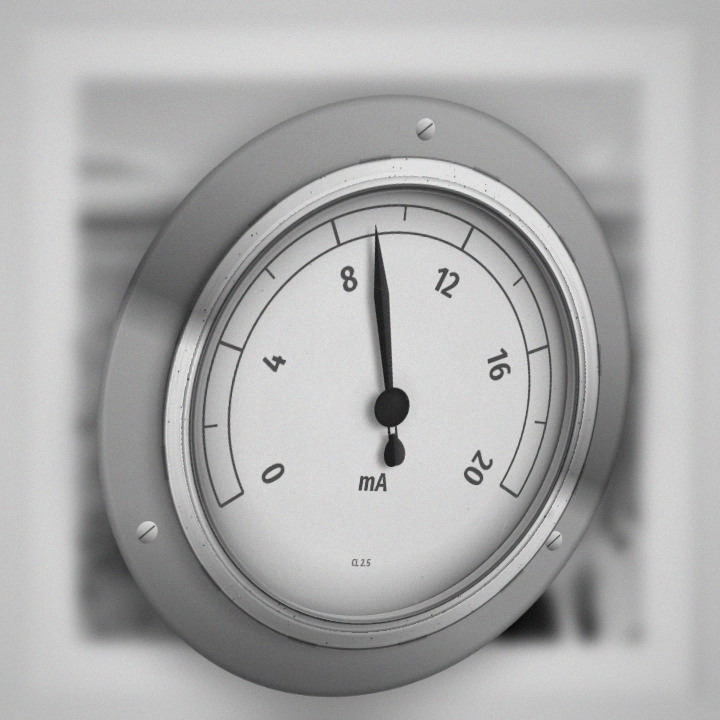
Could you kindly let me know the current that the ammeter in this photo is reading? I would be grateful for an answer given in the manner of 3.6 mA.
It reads 9 mA
